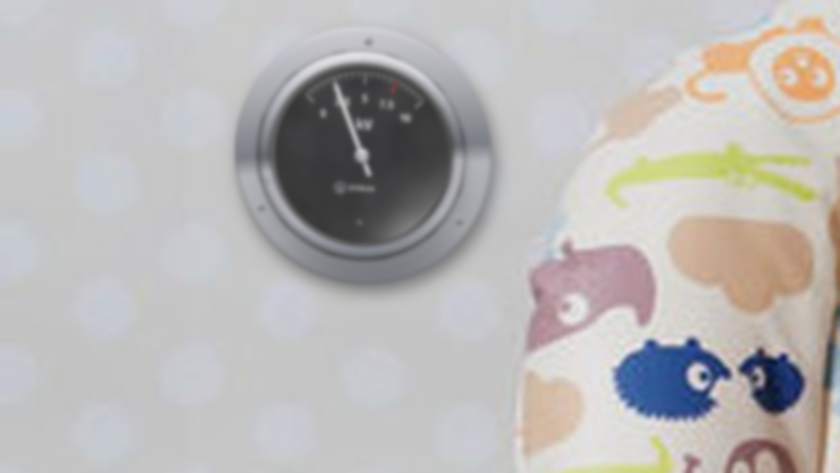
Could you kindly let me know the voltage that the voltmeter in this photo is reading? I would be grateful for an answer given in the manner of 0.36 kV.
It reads 2.5 kV
